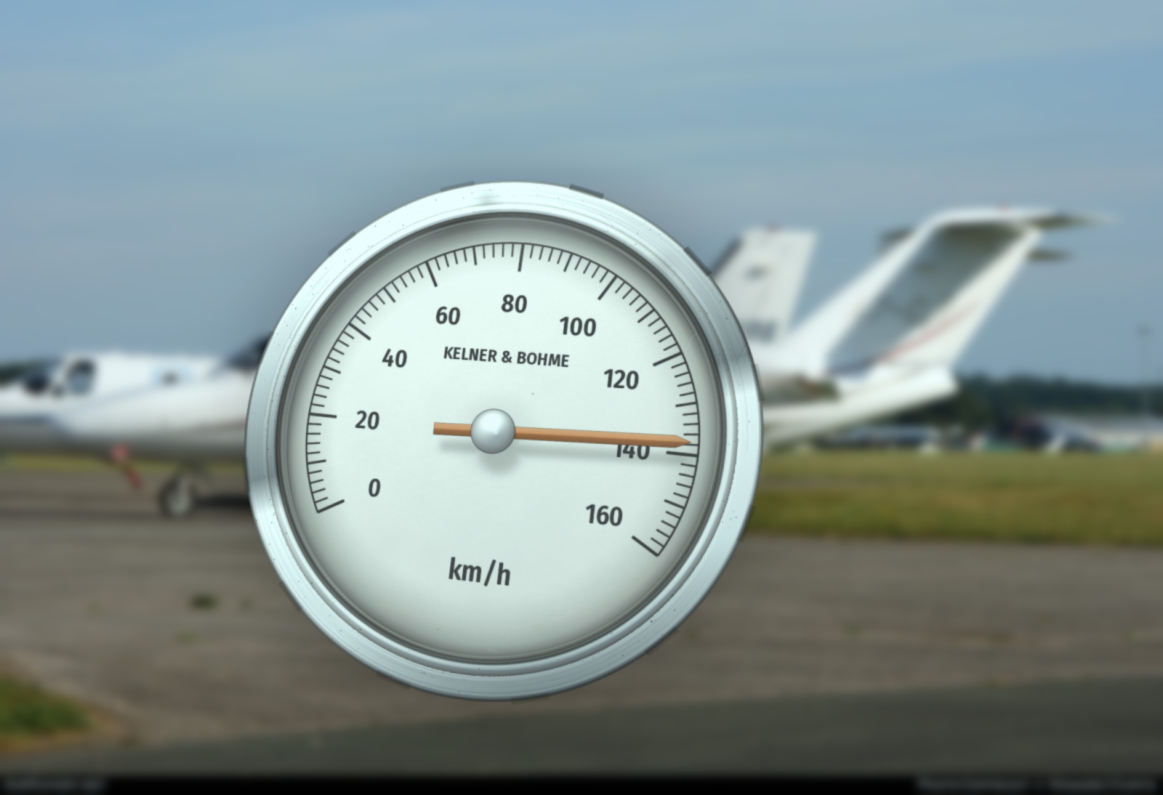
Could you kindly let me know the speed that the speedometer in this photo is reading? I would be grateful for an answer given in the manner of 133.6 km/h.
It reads 138 km/h
